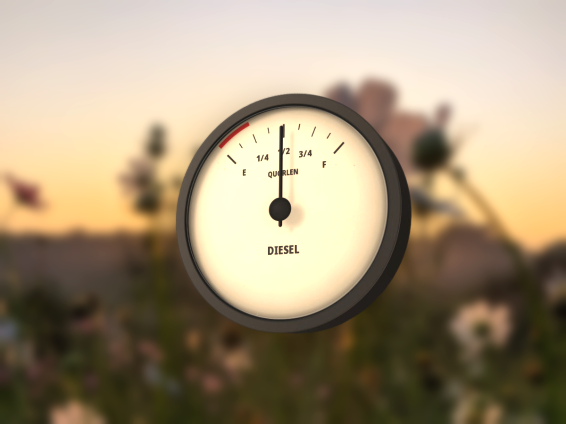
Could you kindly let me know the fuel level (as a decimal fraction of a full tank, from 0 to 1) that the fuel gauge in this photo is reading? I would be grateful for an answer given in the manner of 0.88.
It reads 0.5
